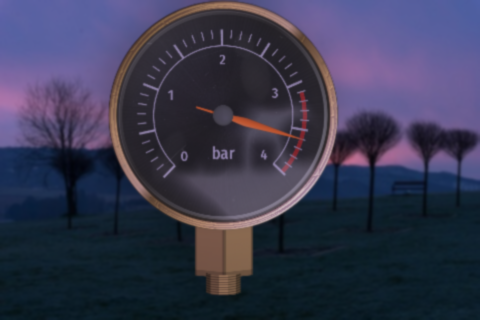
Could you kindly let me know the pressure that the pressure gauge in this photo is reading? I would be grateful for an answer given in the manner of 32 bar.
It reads 3.6 bar
